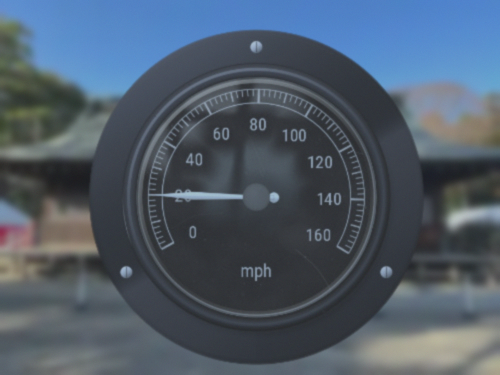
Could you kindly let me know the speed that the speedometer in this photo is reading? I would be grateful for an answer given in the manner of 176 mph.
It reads 20 mph
